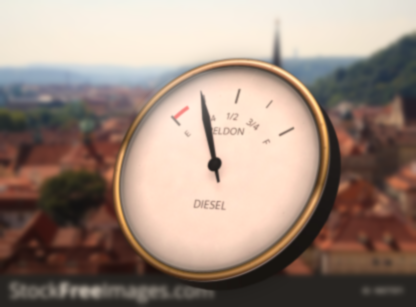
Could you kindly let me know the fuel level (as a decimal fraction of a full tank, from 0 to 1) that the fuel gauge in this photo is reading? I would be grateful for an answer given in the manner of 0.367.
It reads 0.25
